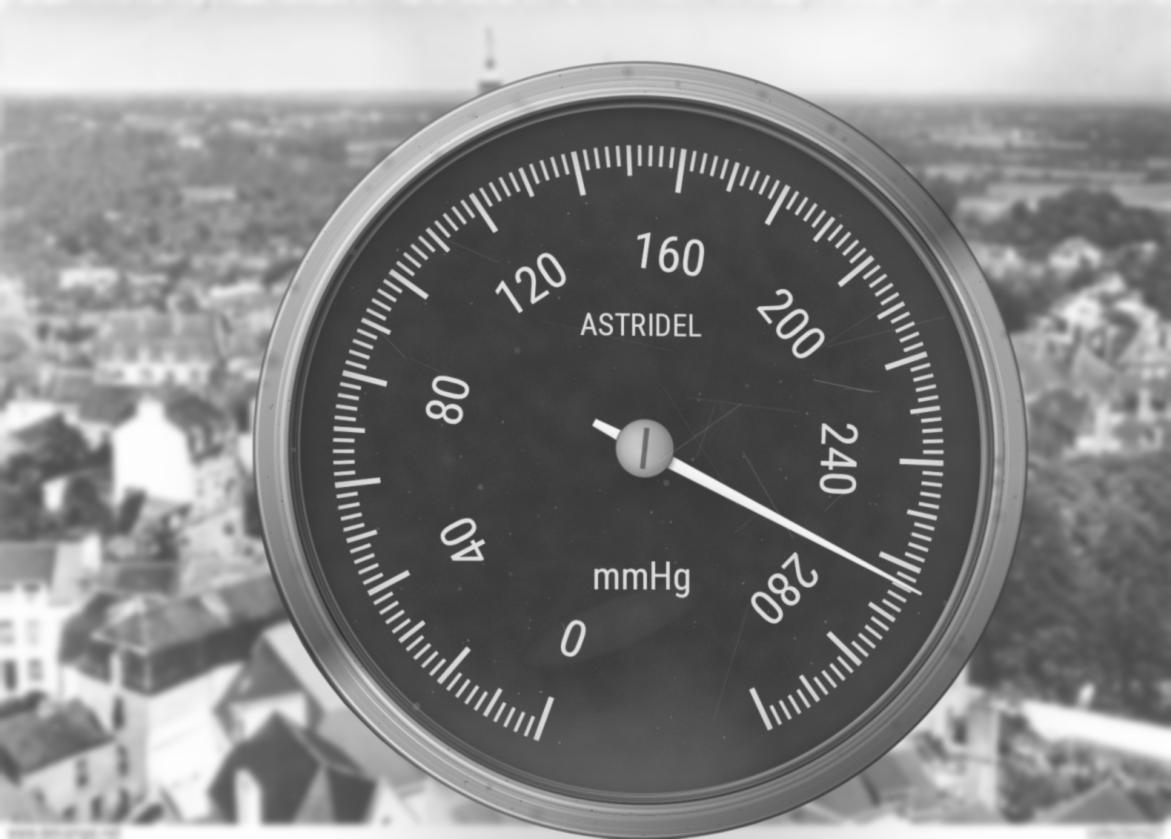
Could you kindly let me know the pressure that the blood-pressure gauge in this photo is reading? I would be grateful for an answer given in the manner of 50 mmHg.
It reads 264 mmHg
